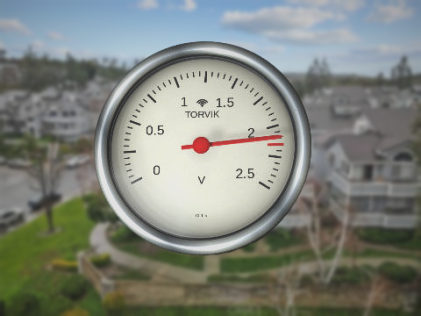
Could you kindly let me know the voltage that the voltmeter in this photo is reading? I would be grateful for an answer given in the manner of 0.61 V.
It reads 2.1 V
